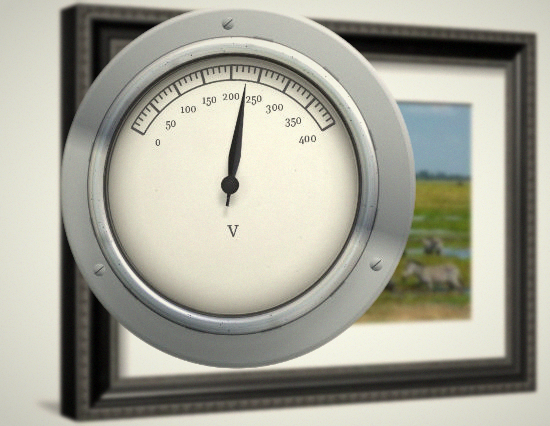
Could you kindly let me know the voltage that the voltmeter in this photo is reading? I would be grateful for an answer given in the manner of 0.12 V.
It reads 230 V
